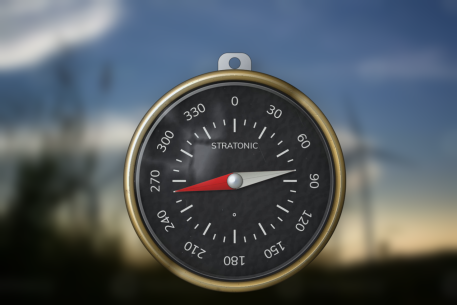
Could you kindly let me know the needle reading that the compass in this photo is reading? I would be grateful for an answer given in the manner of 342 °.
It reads 260 °
